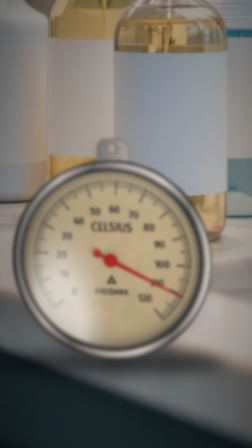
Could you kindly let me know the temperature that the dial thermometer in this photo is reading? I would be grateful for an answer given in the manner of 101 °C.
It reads 110 °C
